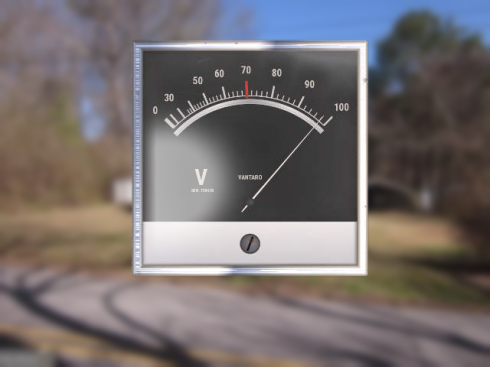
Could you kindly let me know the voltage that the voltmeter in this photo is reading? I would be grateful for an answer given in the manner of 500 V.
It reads 98 V
